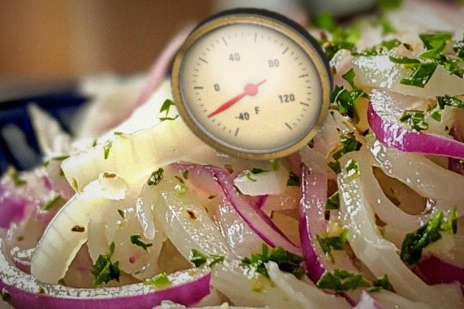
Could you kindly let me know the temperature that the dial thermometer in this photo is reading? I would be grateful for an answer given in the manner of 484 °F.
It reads -20 °F
